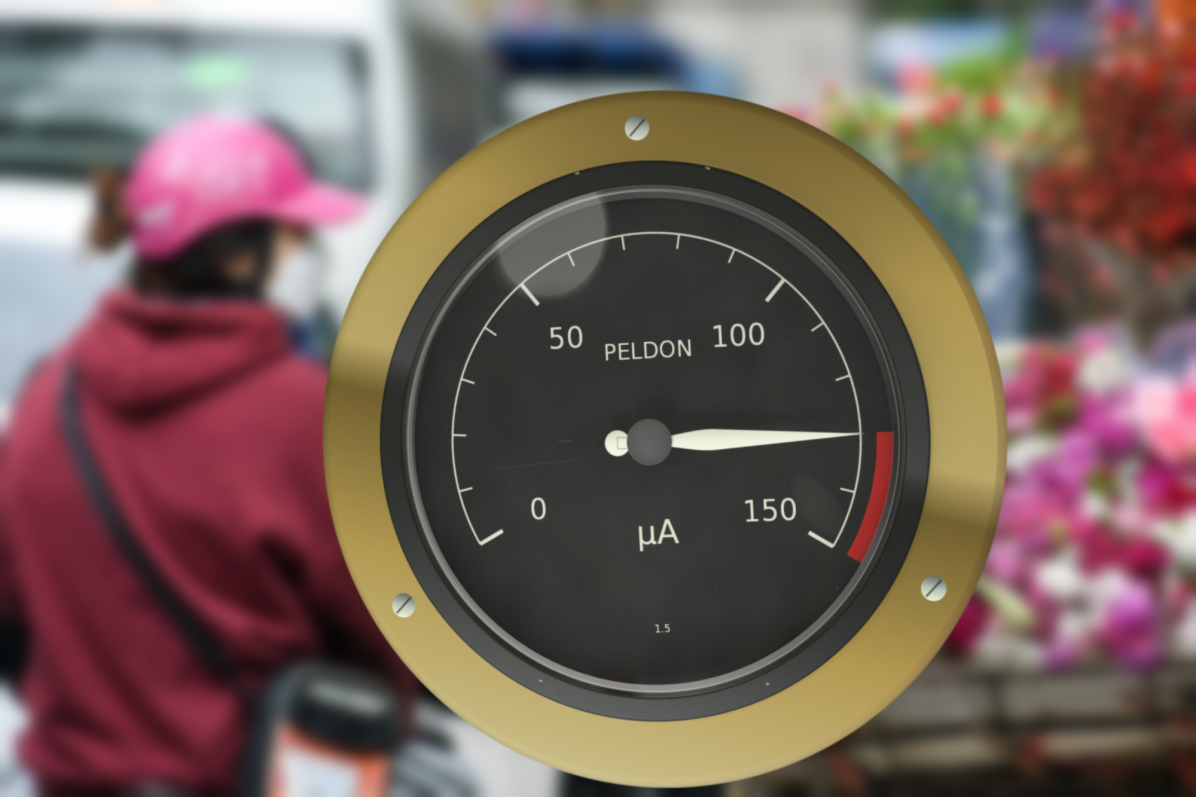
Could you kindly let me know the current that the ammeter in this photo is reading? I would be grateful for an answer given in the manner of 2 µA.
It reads 130 µA
